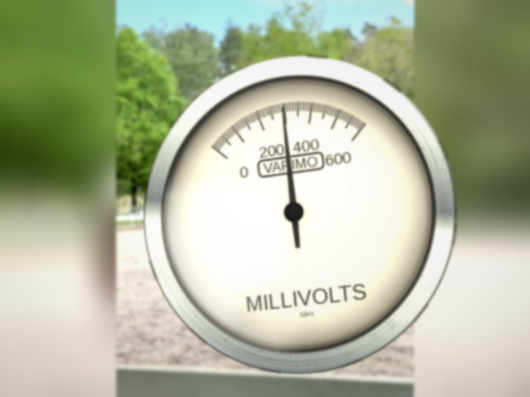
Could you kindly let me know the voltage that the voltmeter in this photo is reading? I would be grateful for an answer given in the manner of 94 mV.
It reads 300 mV
